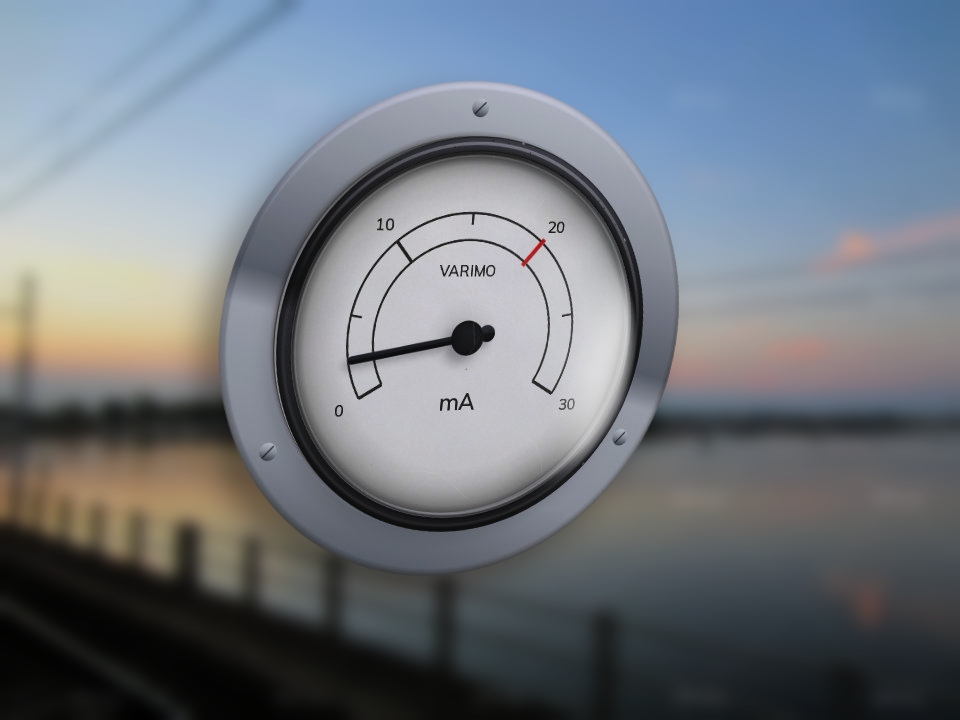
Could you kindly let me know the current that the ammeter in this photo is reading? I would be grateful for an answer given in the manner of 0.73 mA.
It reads 2.5 mA
